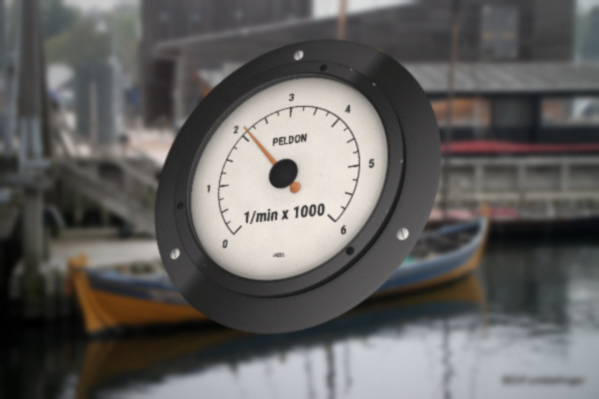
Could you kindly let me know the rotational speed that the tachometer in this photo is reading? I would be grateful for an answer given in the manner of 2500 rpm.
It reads 2125 rpm
